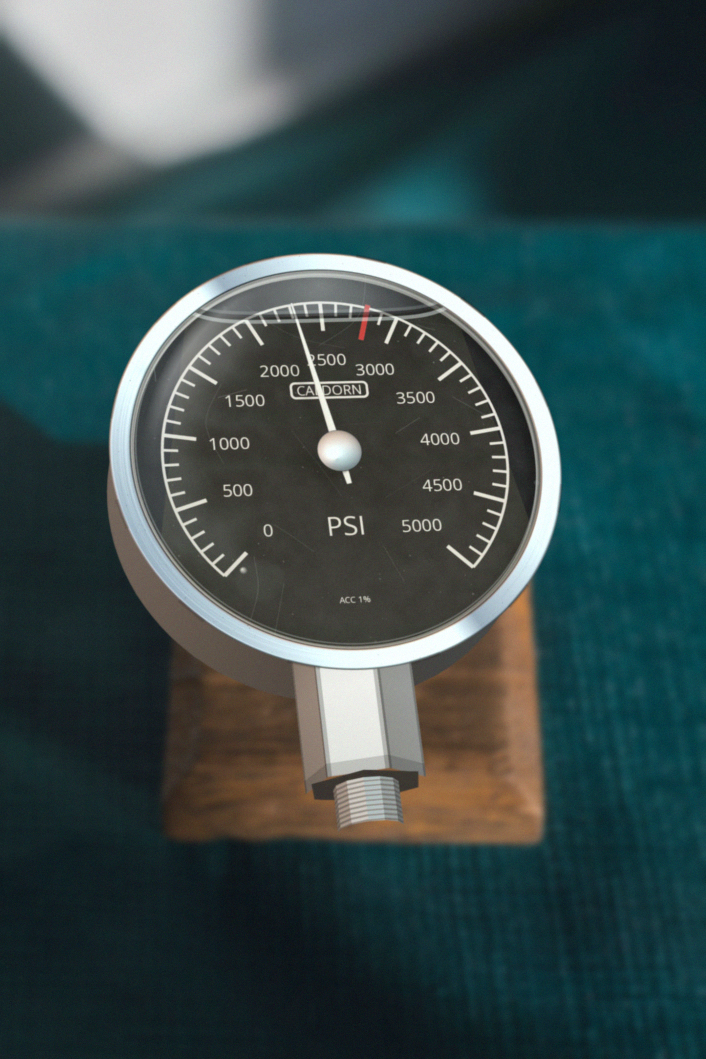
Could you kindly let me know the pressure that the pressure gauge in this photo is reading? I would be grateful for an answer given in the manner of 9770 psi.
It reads 2300 psi
